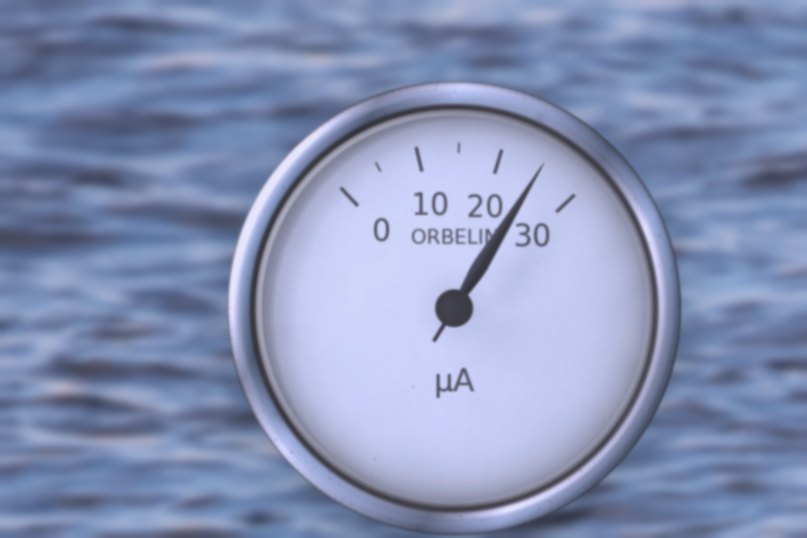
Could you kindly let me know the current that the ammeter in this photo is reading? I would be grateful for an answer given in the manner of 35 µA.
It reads 25 µA
